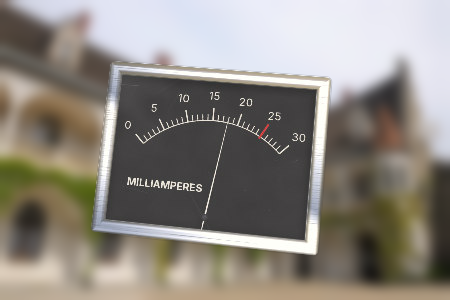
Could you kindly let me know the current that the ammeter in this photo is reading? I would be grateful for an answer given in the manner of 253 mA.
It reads 18 mA
